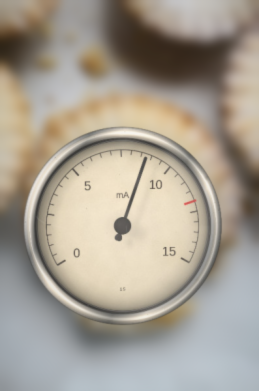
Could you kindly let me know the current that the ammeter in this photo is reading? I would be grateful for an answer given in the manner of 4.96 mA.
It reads 8.75 mA
